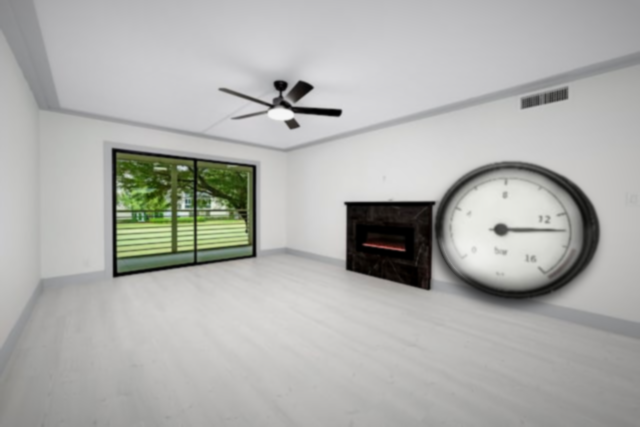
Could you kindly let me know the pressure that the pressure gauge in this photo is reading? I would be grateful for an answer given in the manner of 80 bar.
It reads 13 bar
